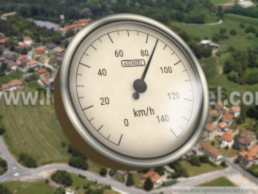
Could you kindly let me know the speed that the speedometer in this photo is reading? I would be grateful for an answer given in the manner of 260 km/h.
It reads 85 km/h
